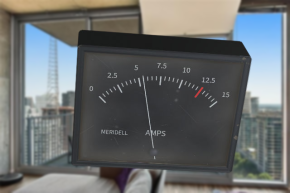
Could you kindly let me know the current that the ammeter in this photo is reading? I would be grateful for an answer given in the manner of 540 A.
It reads 5.5 A
